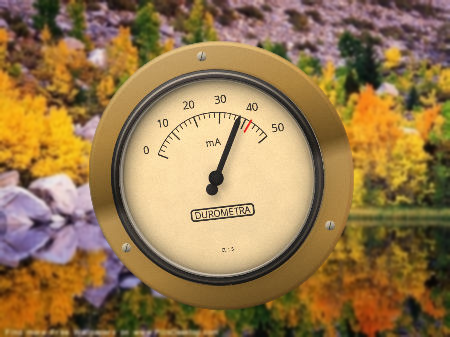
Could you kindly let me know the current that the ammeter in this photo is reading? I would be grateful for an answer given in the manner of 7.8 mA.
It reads 38 mA
